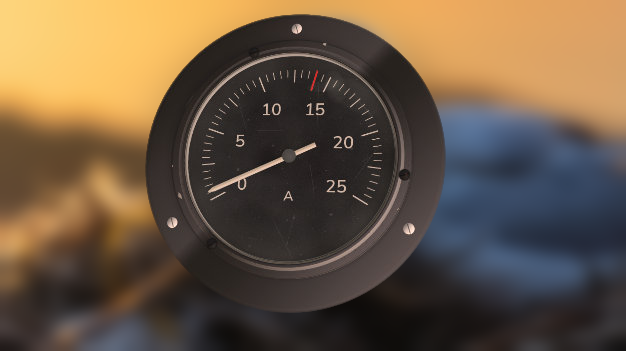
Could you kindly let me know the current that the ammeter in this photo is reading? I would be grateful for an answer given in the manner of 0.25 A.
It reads 0.5 A
